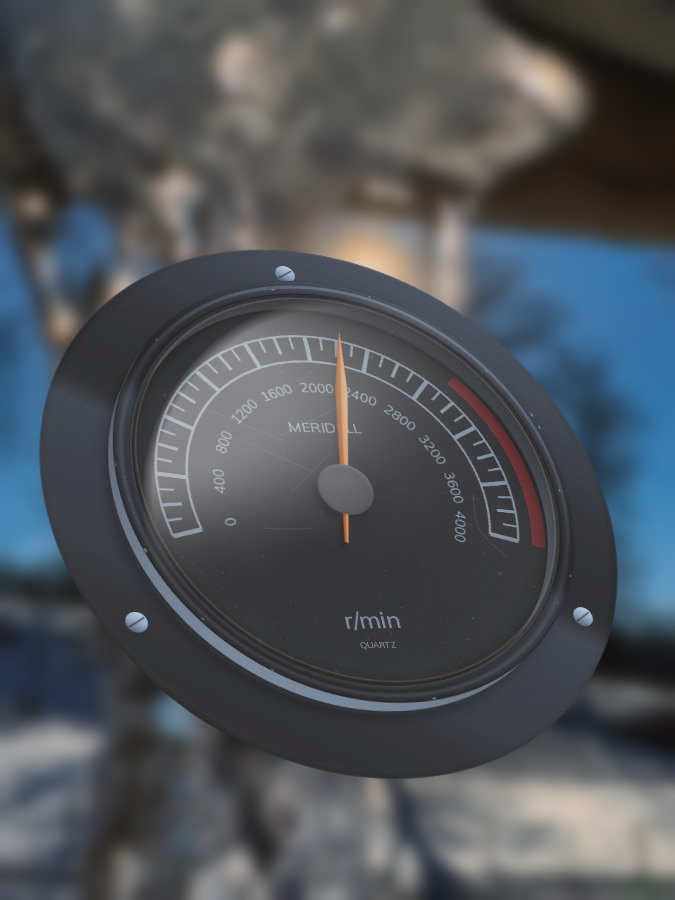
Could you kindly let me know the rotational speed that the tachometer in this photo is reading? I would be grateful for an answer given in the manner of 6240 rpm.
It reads 2200 rpm
